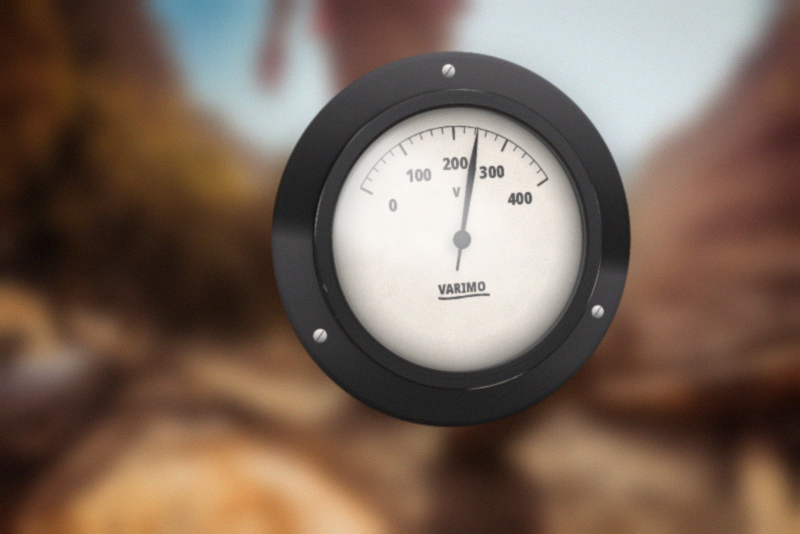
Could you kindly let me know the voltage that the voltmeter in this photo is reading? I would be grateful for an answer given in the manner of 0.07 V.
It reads 240 V
